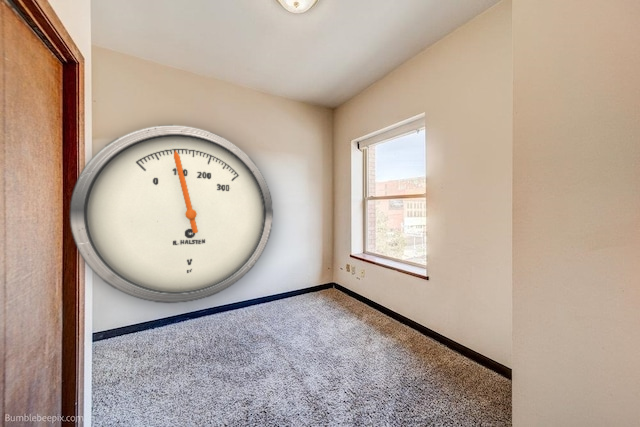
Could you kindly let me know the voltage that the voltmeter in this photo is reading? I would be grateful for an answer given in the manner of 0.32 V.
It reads 100 V
